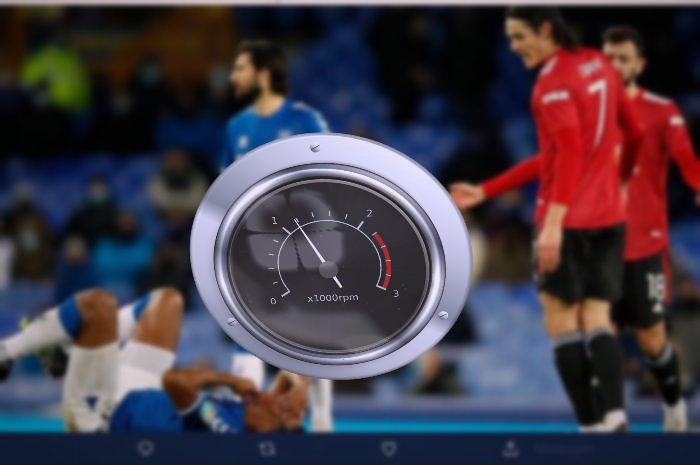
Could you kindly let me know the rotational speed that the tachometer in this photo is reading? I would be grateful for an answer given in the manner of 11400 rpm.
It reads 1200 rpm
